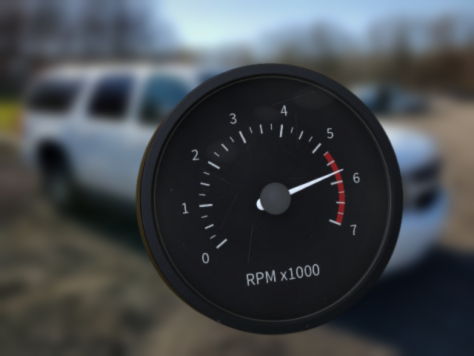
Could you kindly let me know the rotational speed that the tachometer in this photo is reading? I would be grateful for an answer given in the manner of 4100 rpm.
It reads 5750 rpm
